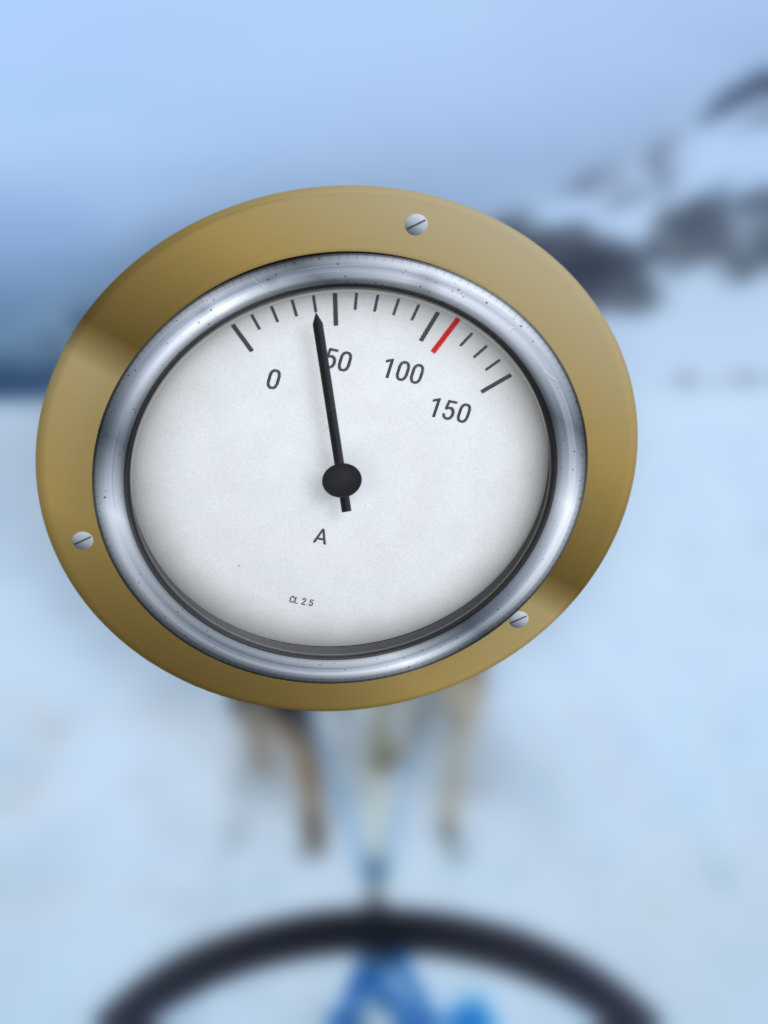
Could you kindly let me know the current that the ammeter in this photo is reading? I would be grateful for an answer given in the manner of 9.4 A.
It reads 40 A
